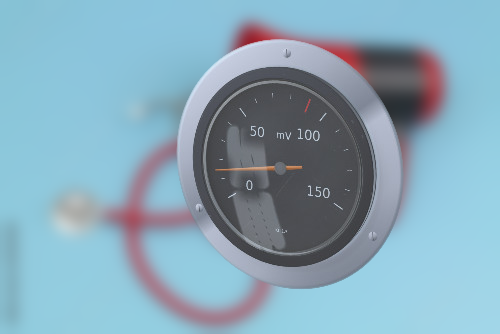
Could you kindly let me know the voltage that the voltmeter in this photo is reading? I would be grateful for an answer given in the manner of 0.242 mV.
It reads 15 mV
